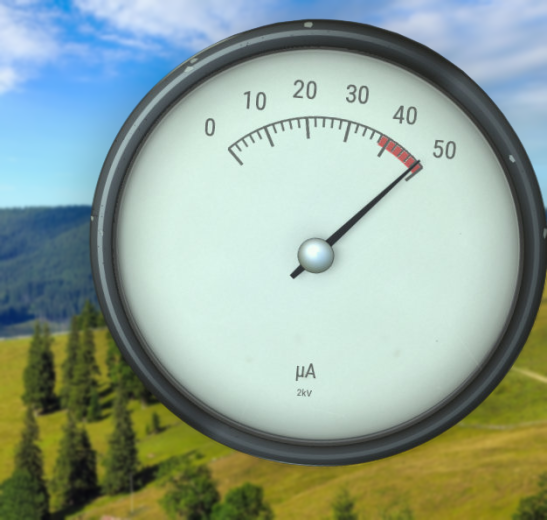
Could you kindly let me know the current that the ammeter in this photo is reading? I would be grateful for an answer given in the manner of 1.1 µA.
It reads 48 µA
